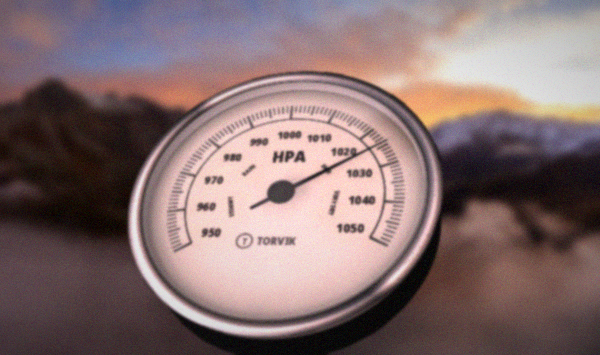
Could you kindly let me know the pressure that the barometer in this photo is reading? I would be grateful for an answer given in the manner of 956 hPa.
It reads 1025 hPa
